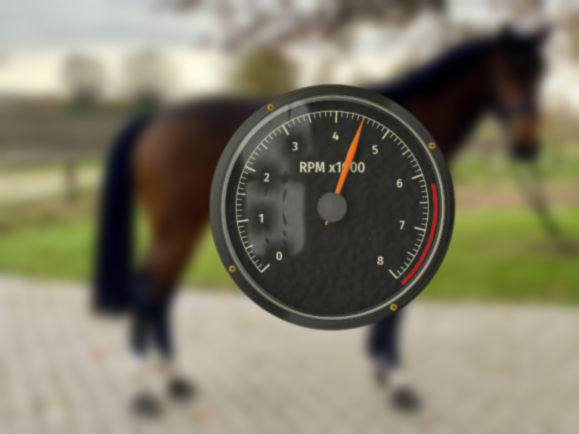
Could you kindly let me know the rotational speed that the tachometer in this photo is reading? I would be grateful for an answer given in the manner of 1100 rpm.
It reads 4500 rpm
